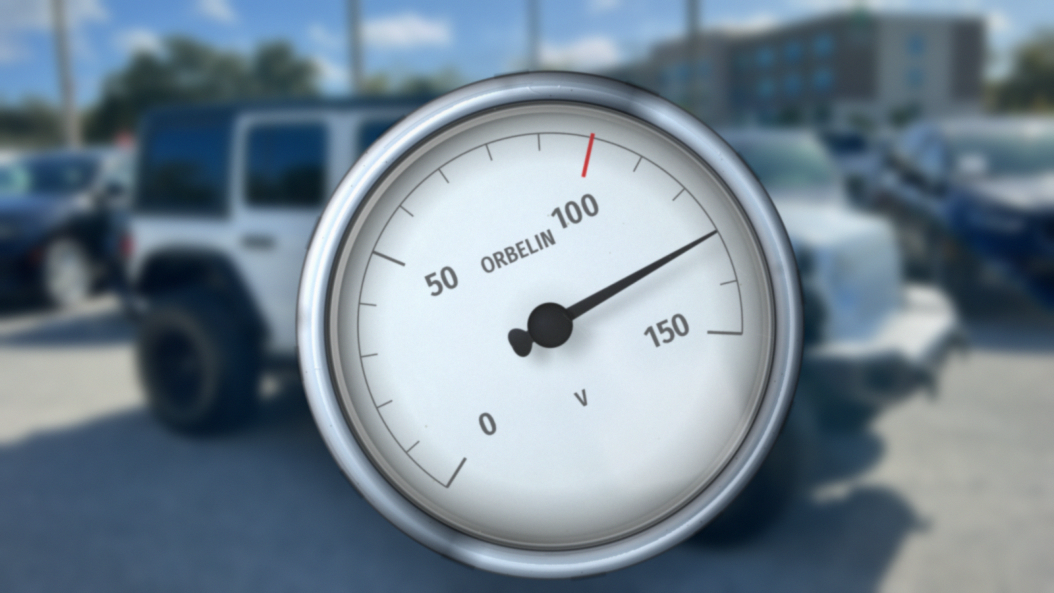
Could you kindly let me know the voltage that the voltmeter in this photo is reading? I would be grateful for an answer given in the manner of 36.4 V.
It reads 130 V
